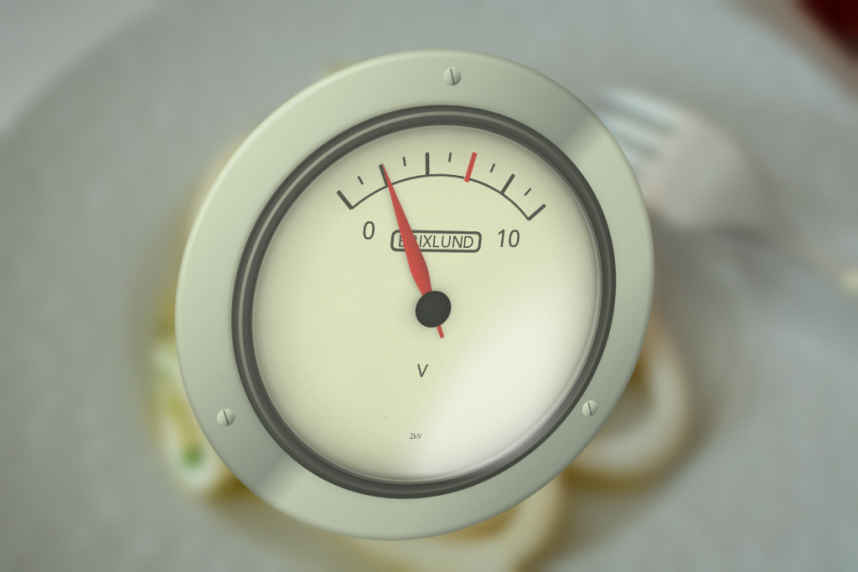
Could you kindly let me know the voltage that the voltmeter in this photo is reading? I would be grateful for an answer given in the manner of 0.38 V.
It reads 2 V
